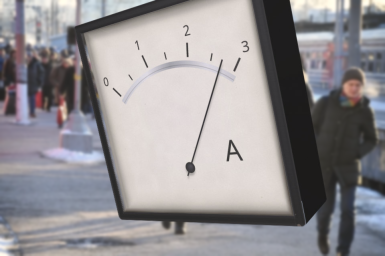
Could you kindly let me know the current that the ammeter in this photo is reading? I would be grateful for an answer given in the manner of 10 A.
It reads 2.75 A
